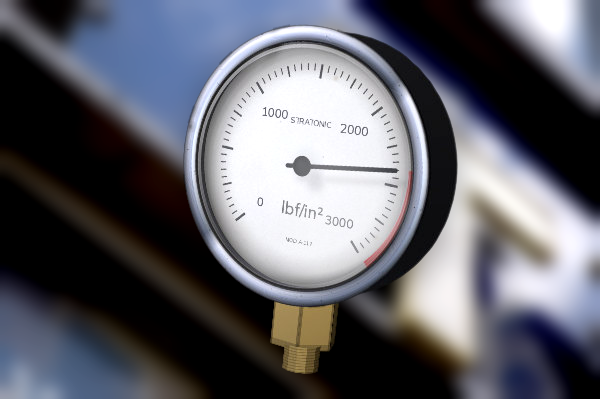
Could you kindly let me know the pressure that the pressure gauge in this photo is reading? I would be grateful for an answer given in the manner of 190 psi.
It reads 2400 psi
